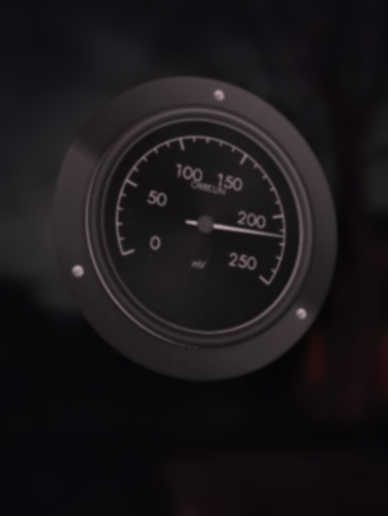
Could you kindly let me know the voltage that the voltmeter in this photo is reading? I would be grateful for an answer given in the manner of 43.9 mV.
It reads 215 mV
